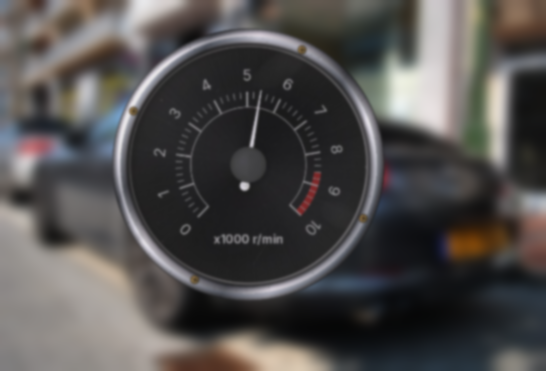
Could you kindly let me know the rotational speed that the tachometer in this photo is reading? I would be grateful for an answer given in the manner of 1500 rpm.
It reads 5400 rpm
